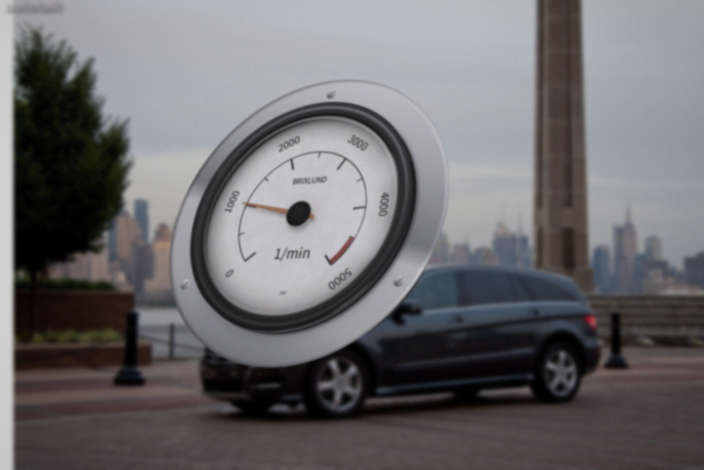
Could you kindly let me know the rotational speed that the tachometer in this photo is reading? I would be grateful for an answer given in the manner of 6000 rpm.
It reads 1000 rpm
